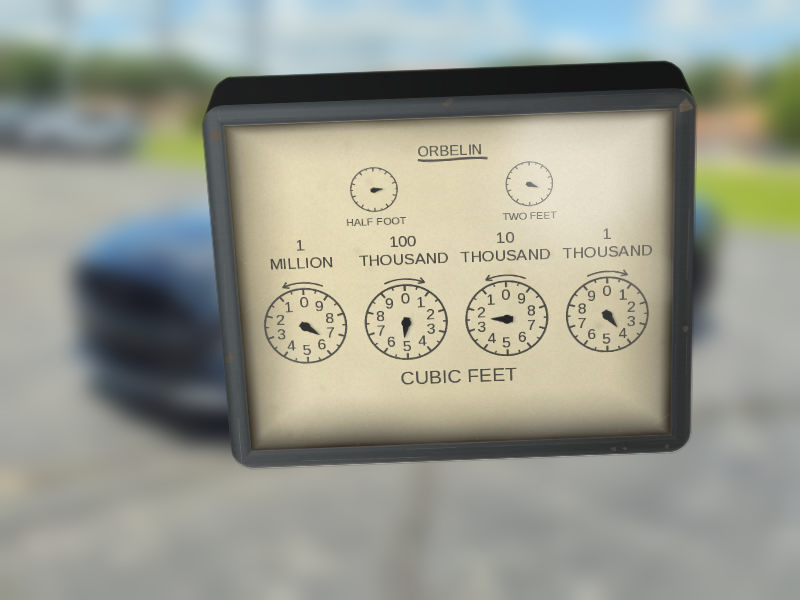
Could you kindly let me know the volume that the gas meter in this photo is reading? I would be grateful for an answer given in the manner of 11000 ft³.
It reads 652400 ft³
